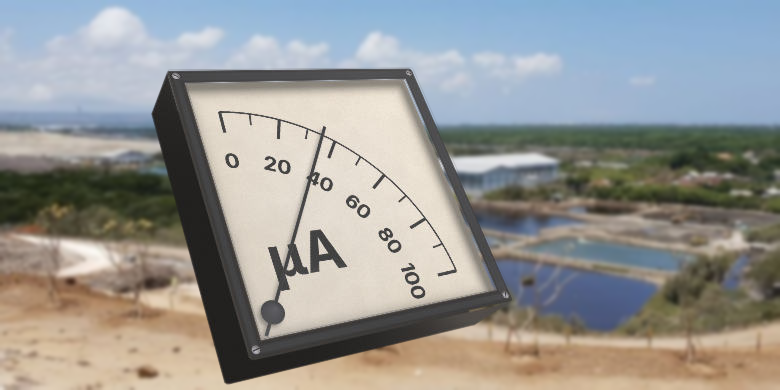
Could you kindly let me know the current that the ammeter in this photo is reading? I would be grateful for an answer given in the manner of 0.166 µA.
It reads 35 µA
